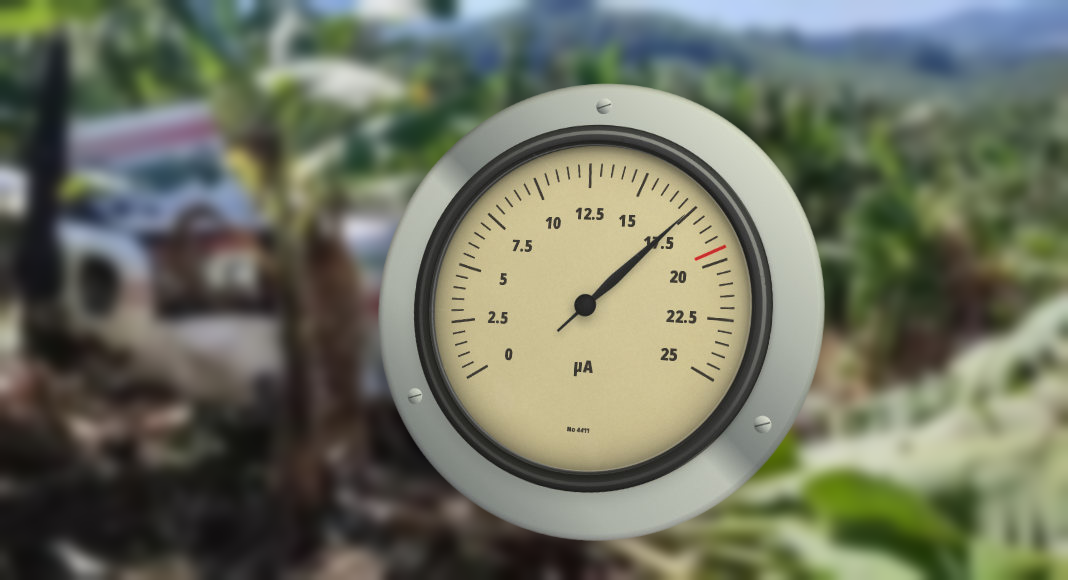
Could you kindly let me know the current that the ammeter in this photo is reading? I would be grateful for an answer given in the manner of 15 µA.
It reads 17.5 µA
